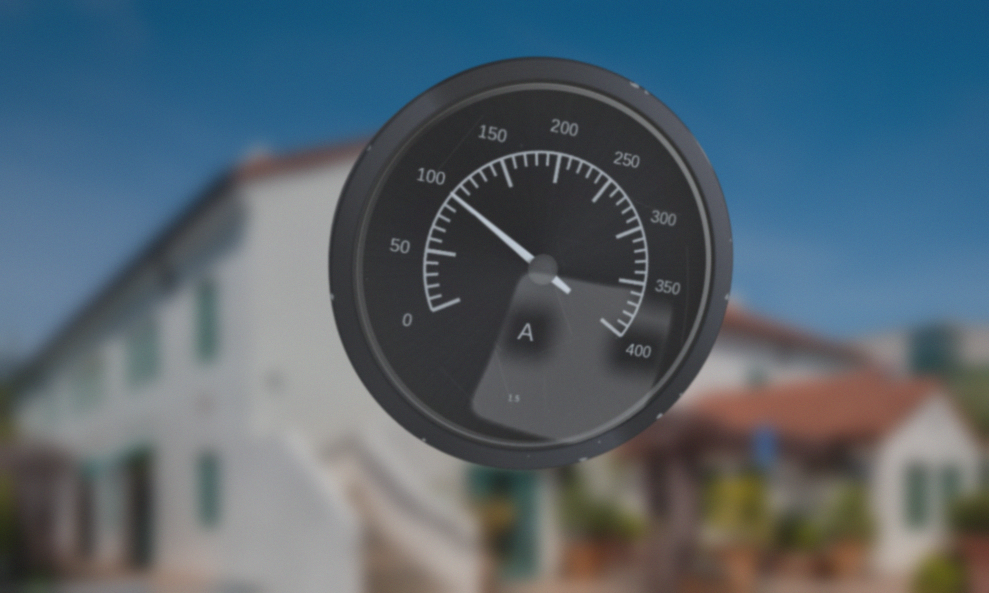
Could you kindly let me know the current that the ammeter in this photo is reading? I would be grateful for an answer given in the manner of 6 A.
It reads 100 A
